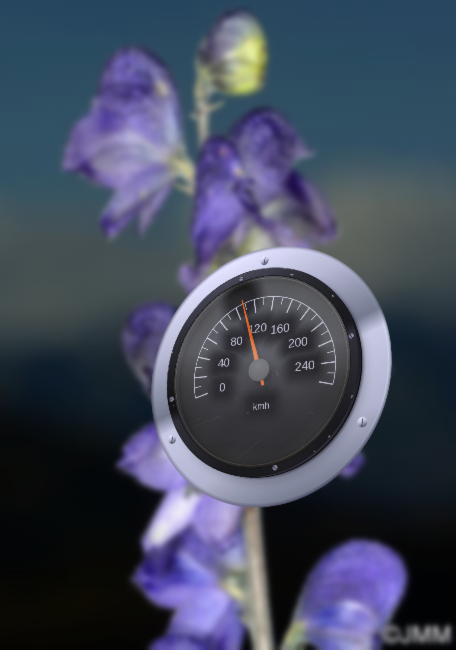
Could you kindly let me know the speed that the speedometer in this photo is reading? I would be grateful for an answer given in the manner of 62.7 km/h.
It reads 110 km/h
